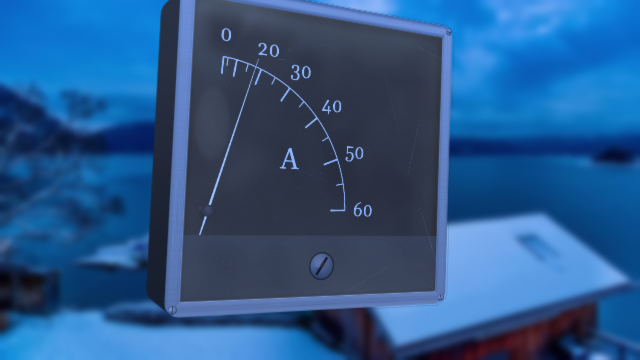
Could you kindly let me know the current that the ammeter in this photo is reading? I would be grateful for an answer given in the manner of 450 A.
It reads 17.5 A
